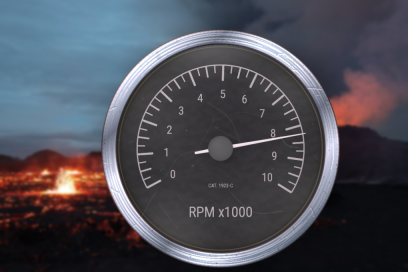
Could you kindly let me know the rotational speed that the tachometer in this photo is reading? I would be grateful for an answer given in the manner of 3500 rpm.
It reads 8250 rpm
